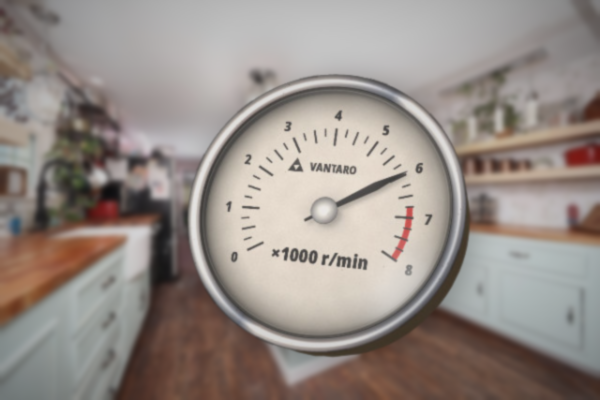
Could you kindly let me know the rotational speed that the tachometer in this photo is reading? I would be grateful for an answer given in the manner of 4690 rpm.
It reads 6000 rpm
